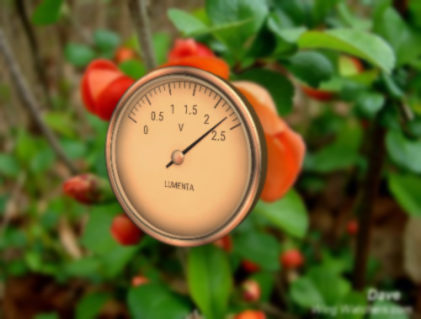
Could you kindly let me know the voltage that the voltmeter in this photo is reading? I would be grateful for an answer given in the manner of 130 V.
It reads 2.3 V
